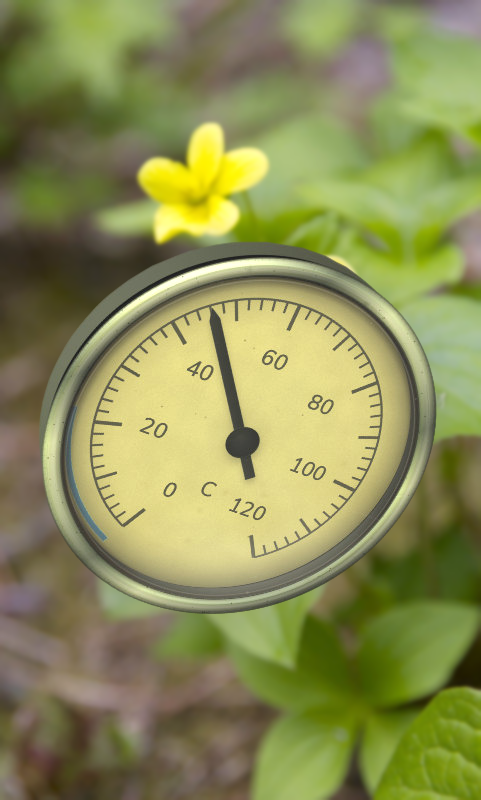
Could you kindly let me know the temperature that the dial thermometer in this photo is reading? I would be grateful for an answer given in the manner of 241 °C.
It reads 46 °C
